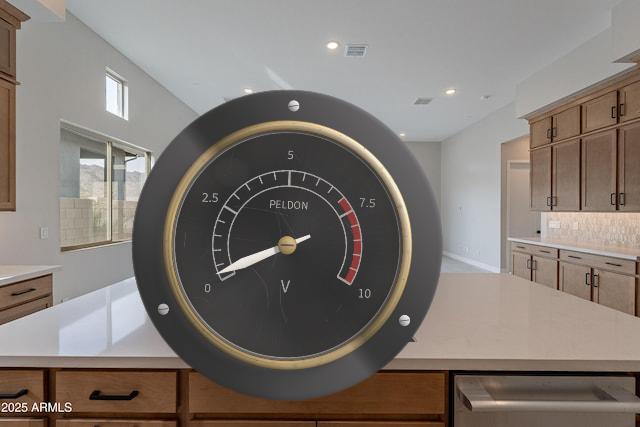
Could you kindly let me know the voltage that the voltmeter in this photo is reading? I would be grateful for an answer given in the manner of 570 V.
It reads 0.25 V
